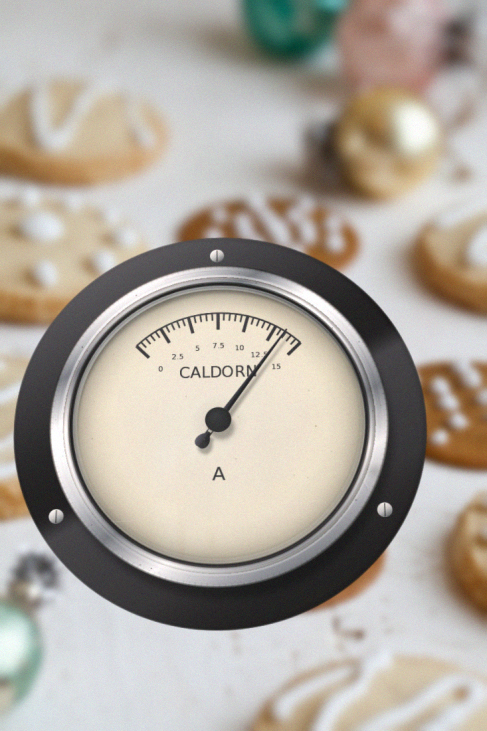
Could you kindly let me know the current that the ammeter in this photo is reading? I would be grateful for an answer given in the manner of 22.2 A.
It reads 13.5 A
